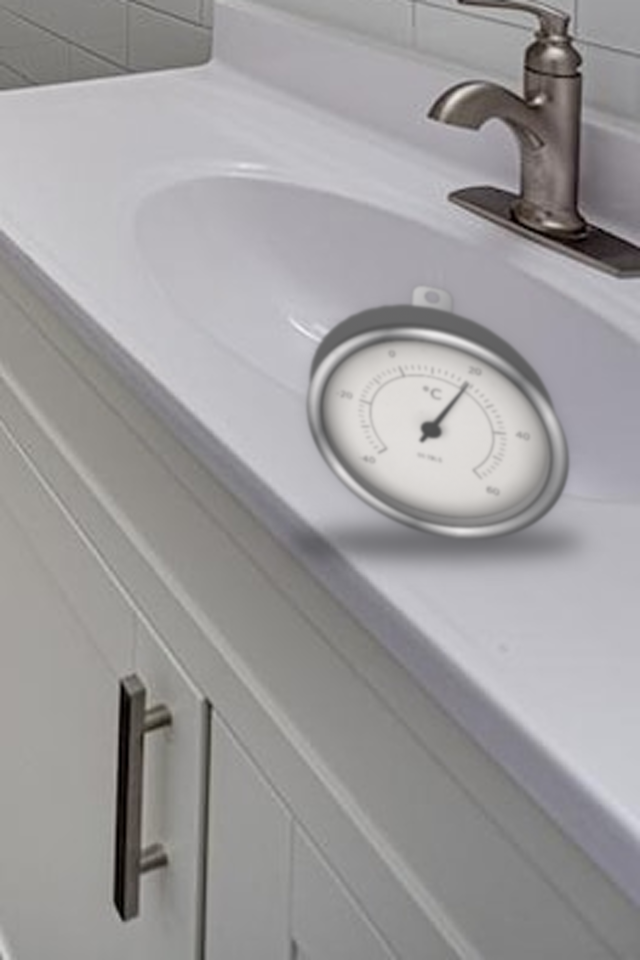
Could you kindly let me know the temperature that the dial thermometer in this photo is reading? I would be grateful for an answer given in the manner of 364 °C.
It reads 20 °C
